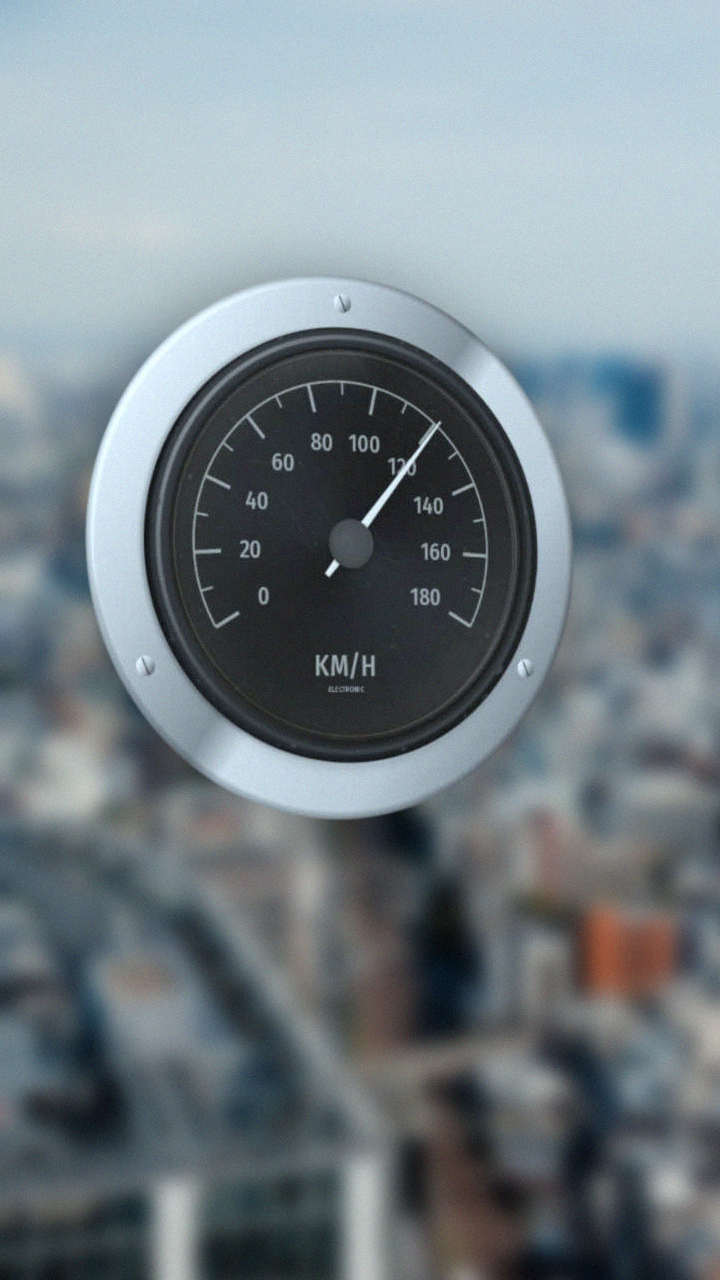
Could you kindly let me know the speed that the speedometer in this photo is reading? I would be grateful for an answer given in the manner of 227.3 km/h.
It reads 120 km/h
